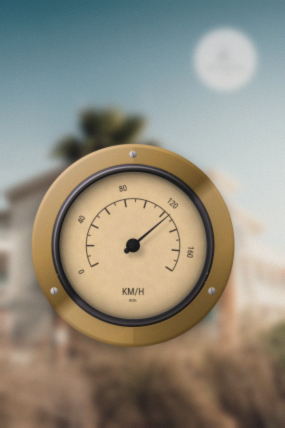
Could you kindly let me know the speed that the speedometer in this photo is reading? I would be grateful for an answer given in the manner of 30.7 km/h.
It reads 125 km/h
